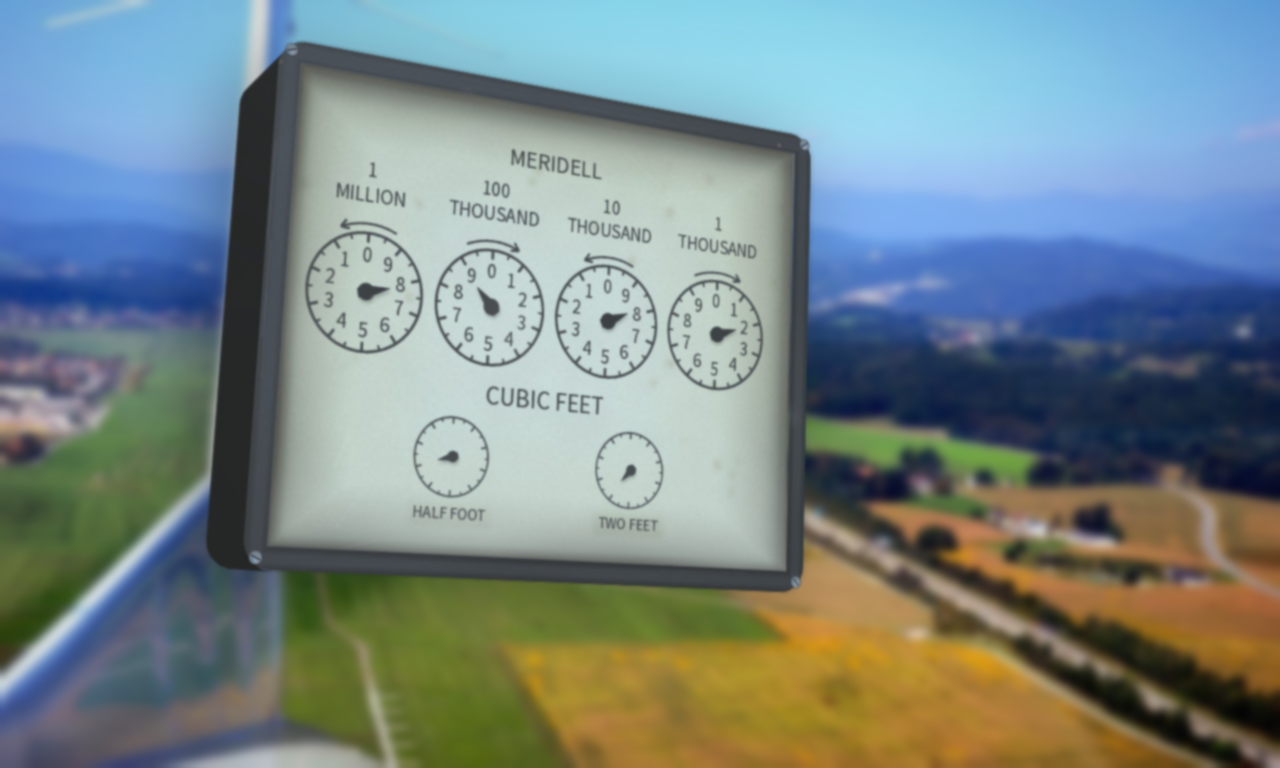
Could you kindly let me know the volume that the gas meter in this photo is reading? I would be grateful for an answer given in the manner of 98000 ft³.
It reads 788200 ft³
